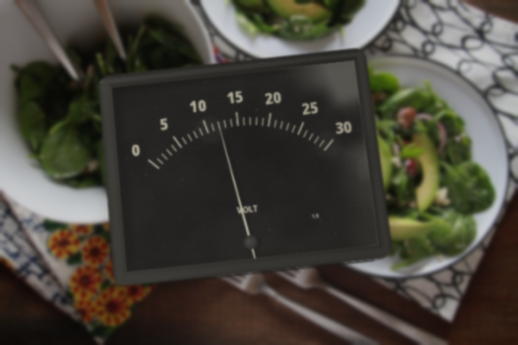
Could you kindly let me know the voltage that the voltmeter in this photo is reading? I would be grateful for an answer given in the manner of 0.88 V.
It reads 12 V
